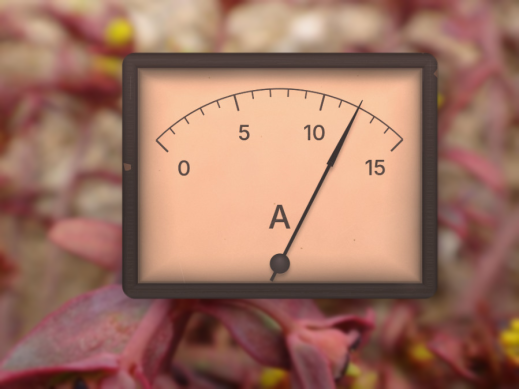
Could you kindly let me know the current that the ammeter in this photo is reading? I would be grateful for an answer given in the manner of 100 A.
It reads 12 A
